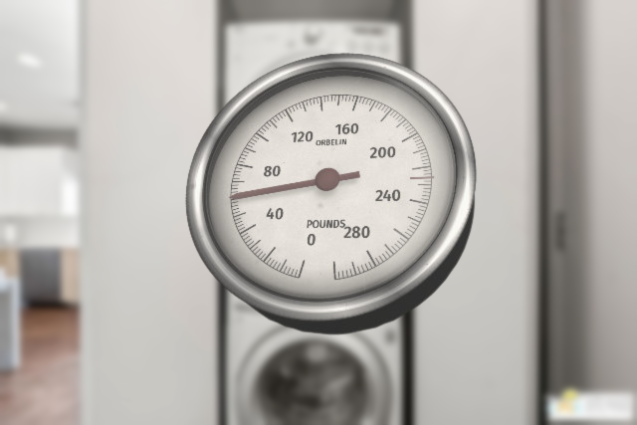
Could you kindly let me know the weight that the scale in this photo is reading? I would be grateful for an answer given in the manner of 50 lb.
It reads 60 lb
